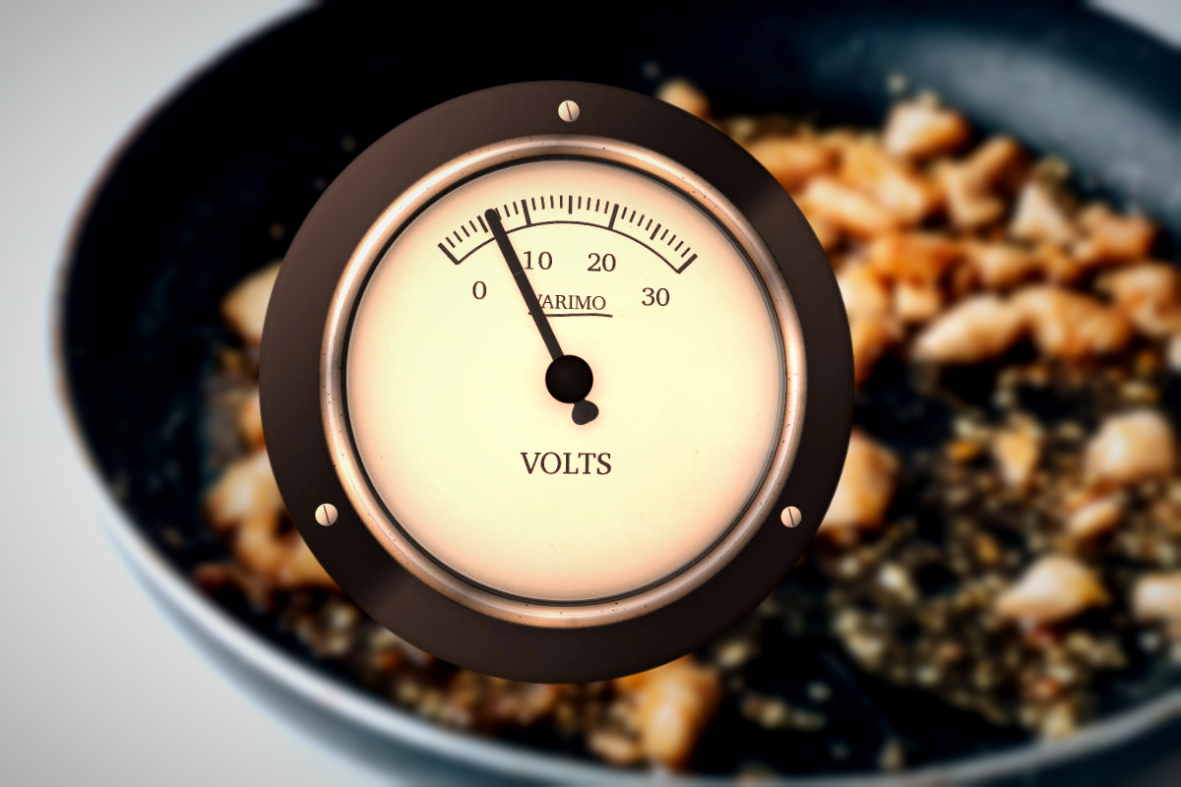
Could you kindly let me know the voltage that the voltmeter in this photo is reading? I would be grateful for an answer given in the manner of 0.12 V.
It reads 6 V
